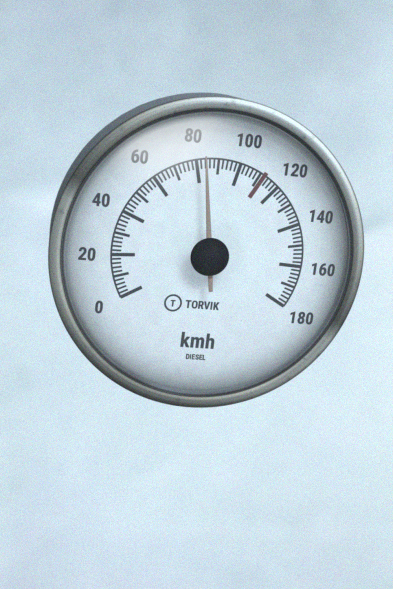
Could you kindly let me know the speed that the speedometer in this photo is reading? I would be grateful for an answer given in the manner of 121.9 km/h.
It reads 84 km/h
